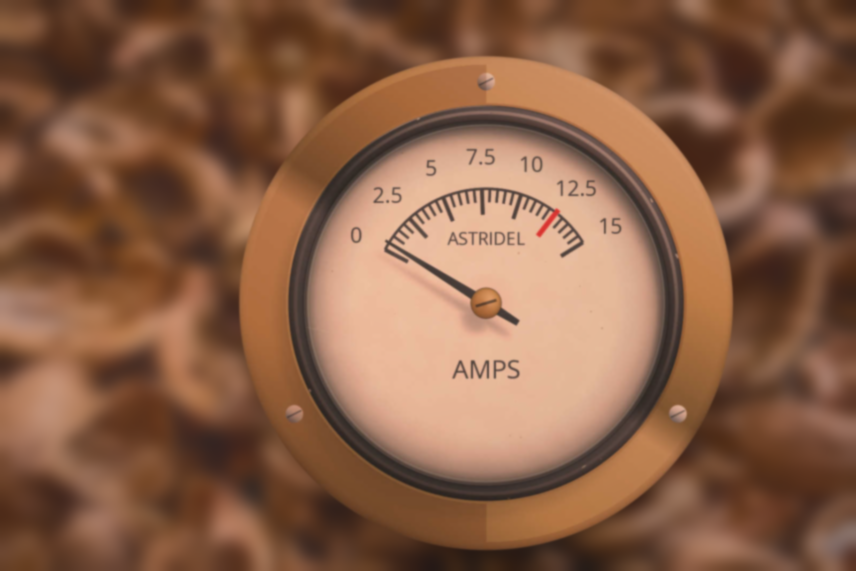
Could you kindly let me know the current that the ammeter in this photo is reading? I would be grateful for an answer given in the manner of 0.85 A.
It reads 0.5 A
